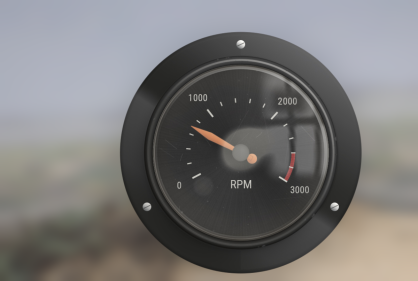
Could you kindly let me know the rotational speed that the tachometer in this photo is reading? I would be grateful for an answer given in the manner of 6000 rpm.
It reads 700 rpm
